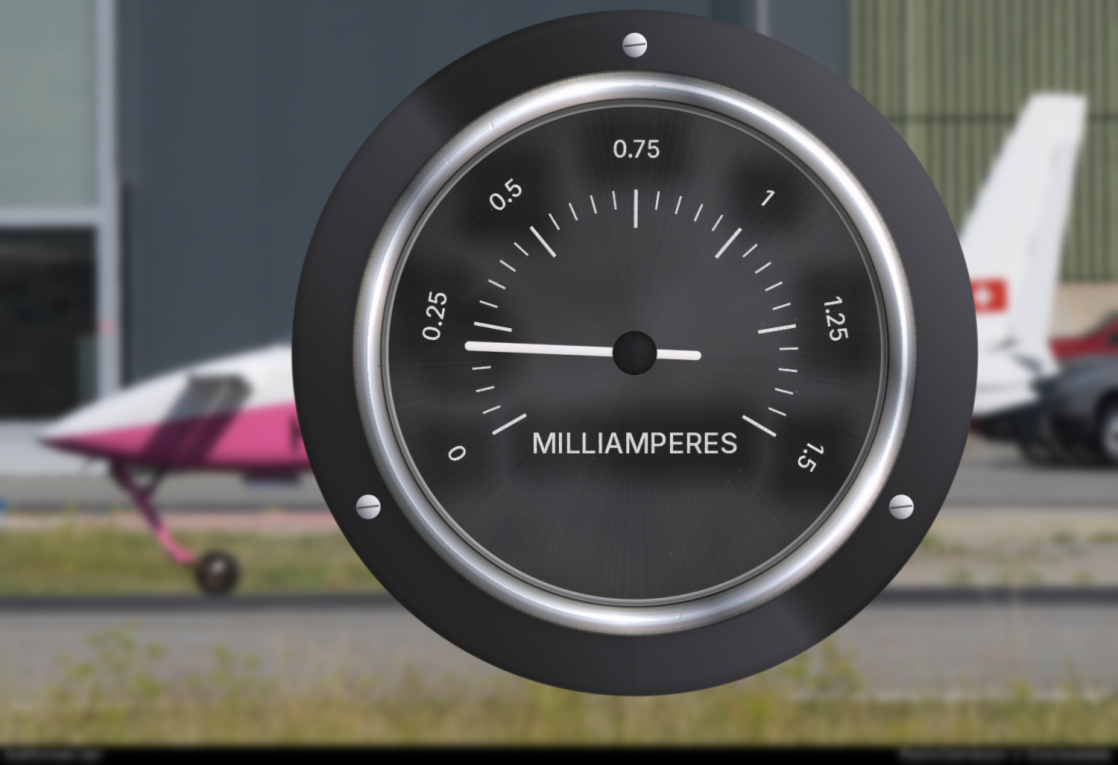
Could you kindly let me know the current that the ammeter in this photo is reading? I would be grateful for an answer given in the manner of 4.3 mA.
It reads 0.2 mA
